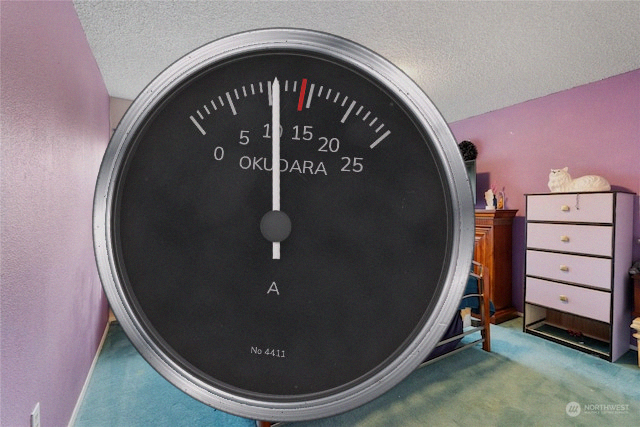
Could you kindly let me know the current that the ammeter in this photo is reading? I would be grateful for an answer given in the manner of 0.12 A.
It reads 11 A
